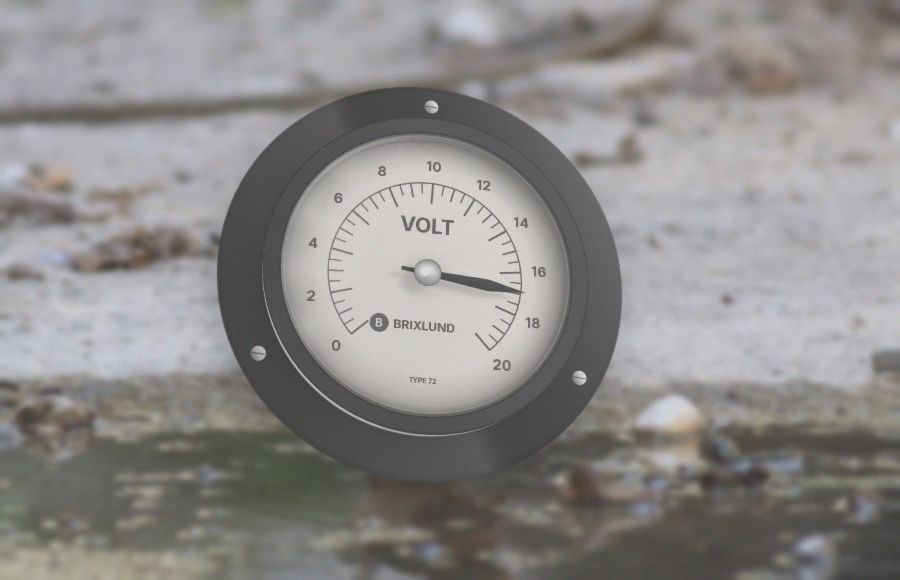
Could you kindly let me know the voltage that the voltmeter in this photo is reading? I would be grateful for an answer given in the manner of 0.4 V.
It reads 17 V
